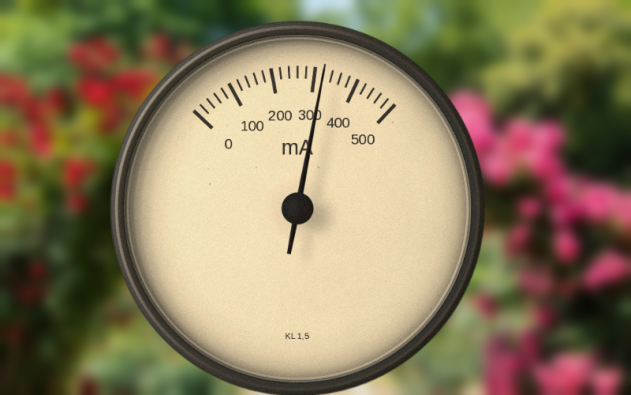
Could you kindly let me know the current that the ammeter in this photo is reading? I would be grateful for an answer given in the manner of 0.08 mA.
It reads 320 mA
